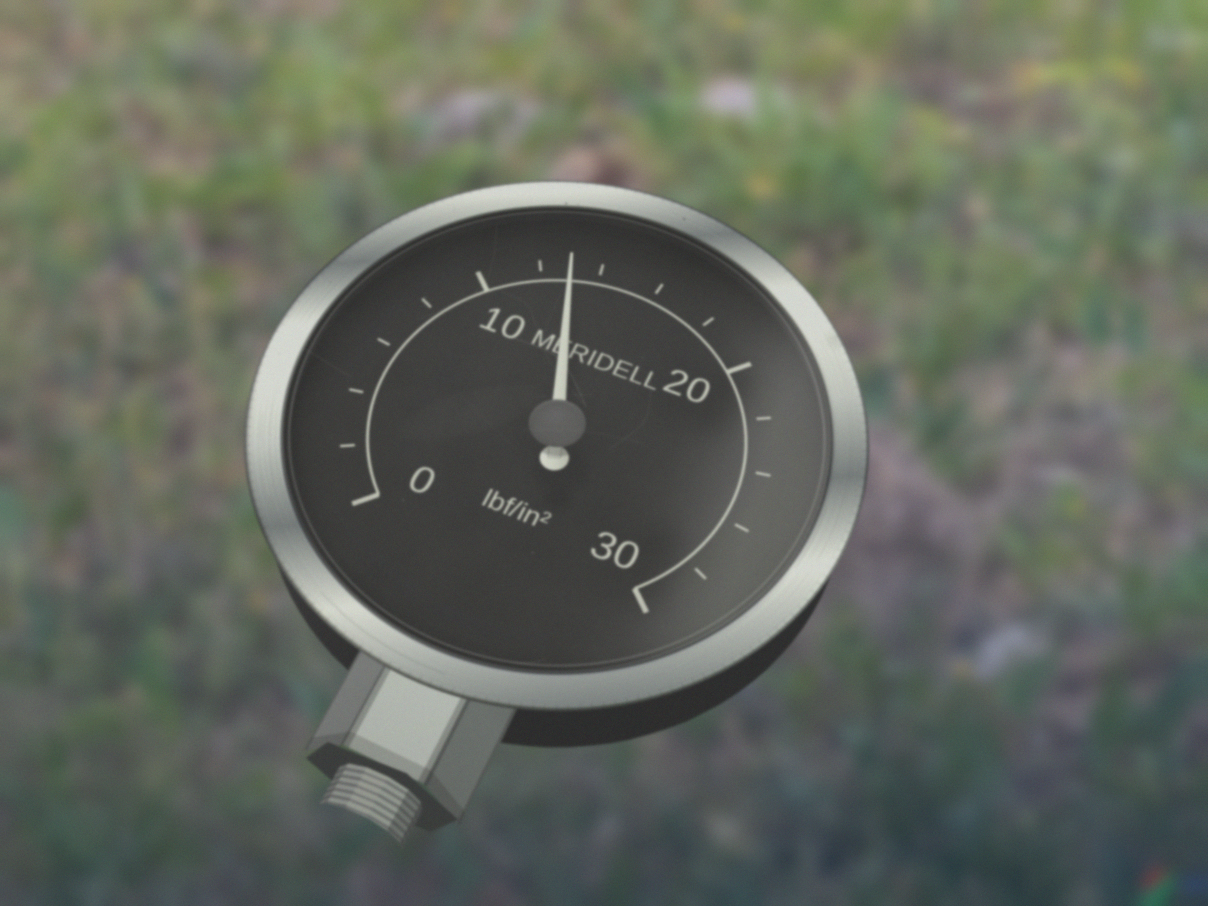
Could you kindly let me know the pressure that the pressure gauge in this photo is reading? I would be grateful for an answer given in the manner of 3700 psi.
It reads 13 psi
